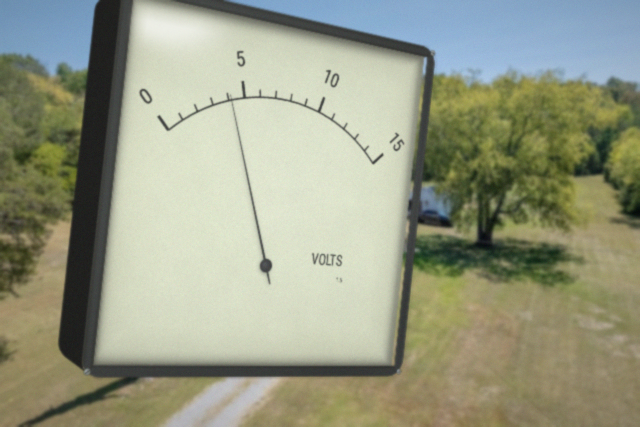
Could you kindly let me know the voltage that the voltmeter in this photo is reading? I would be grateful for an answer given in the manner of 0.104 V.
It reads 4 V
